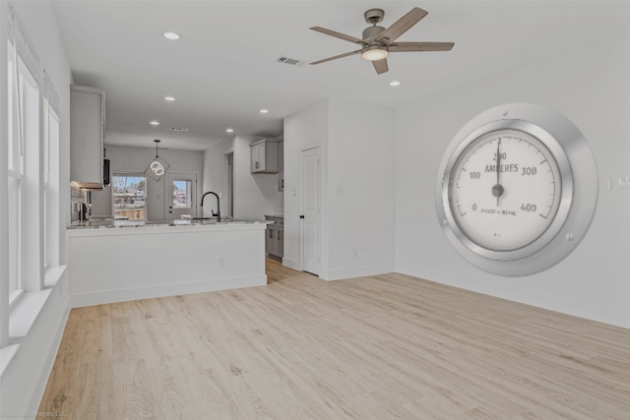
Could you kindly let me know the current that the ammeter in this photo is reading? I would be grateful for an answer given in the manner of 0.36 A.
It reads 200 A
